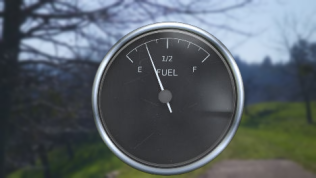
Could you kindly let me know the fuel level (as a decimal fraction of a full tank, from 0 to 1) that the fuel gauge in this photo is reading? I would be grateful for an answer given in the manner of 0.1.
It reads 0.25
